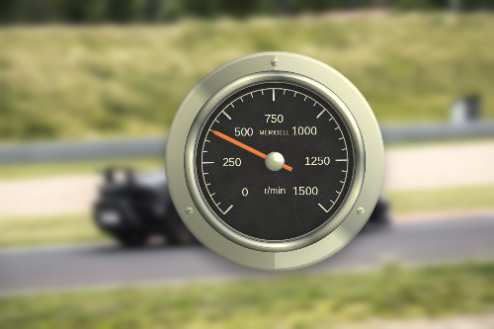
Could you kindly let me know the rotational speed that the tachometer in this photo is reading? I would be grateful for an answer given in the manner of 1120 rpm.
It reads 400 rpm
